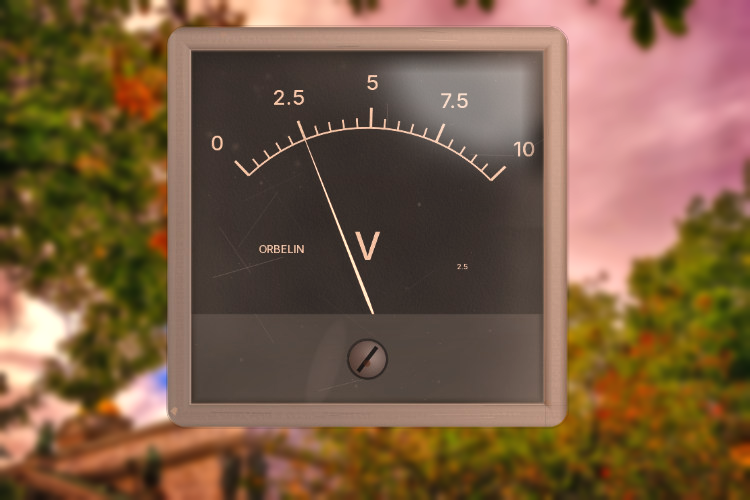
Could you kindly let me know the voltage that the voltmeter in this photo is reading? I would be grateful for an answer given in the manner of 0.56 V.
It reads 2.5 V
